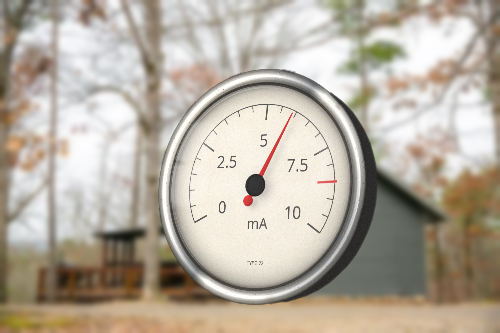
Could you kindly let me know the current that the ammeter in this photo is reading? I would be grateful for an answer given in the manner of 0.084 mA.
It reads 6 mA
